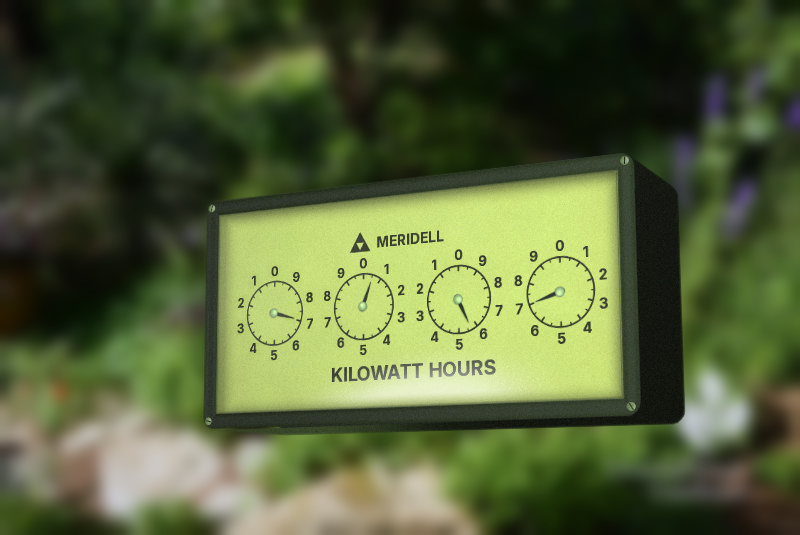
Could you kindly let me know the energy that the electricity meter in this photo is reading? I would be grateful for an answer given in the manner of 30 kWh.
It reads 7057 kWh
